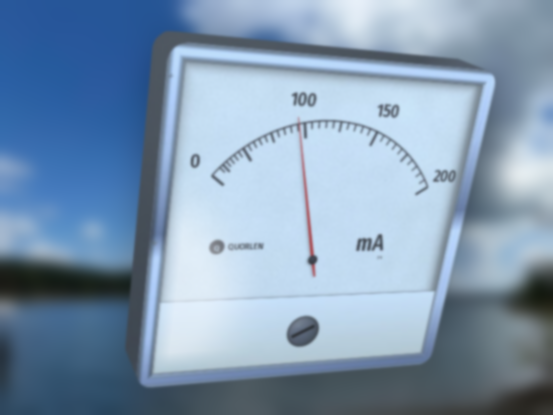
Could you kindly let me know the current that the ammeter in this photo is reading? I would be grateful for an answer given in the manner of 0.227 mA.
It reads 95 mA
